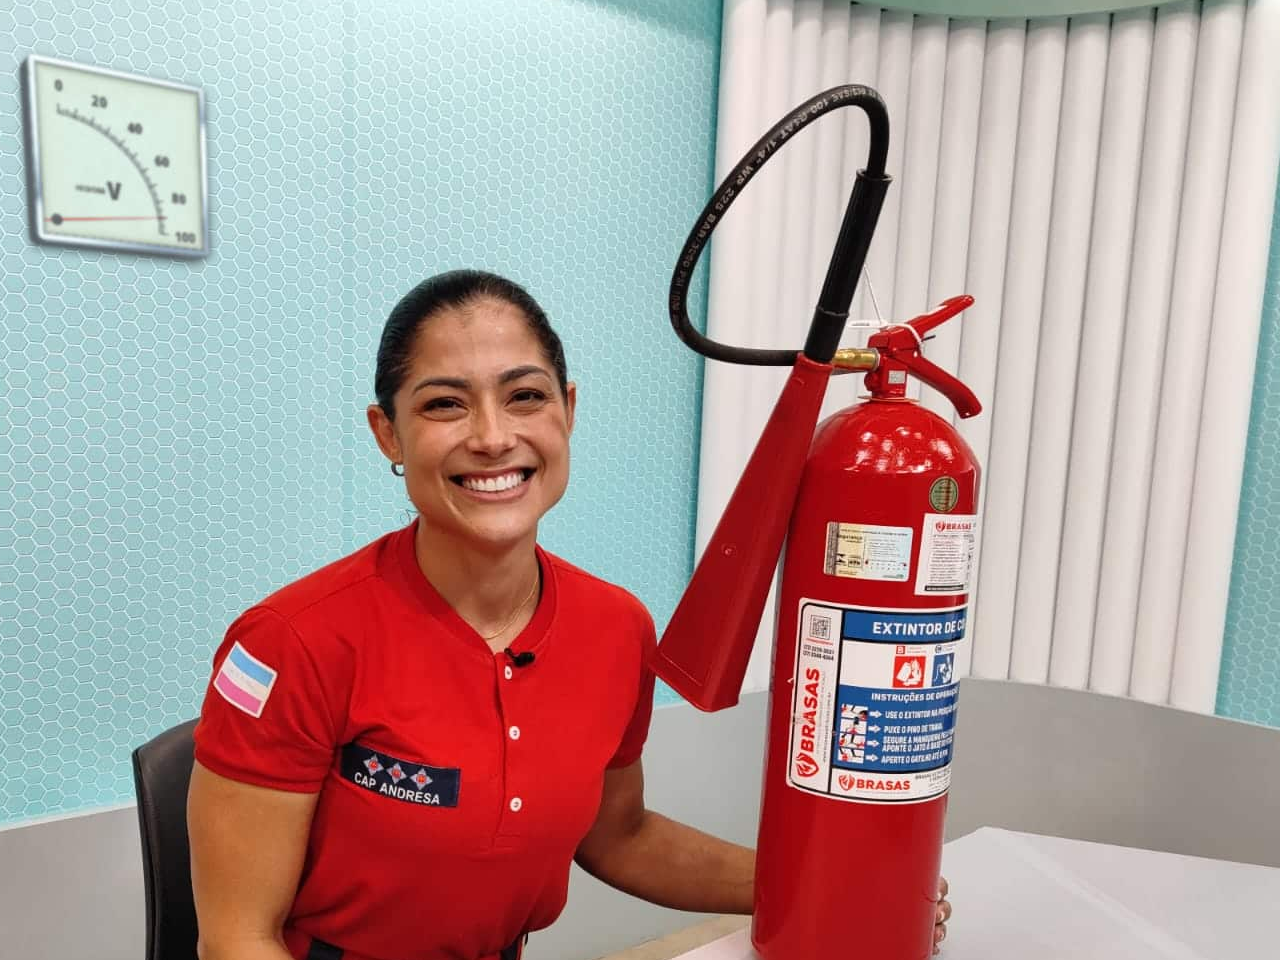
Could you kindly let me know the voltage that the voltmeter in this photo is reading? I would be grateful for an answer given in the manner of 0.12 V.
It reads 90 V
